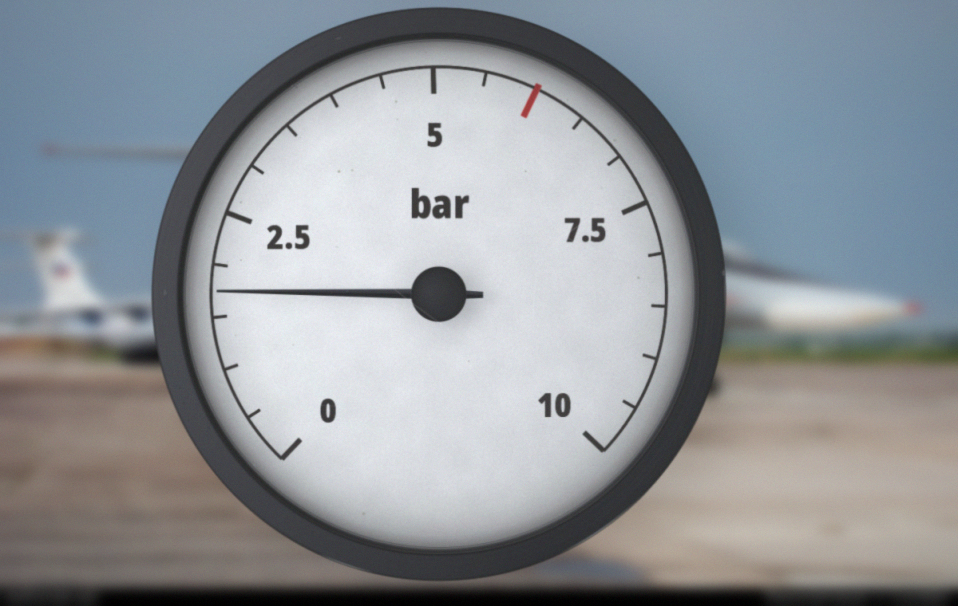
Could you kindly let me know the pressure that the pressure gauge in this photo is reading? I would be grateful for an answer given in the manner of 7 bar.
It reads 1.75 bar
